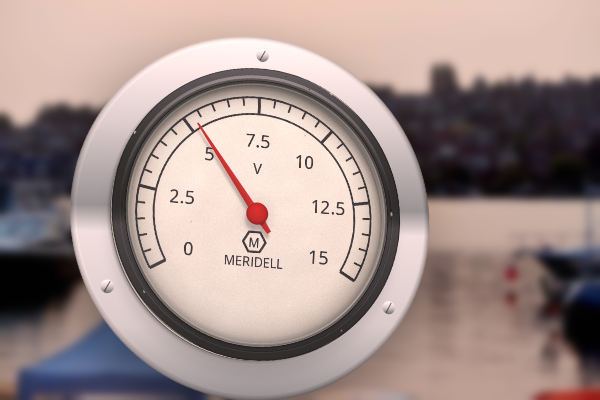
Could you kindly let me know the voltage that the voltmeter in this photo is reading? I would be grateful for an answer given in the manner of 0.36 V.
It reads 5.25 V
